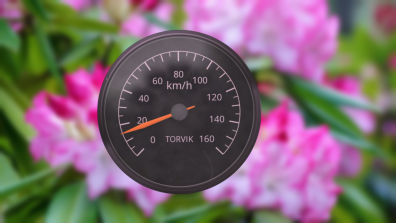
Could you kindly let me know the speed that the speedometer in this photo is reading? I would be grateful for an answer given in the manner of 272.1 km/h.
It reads 15 km/h
